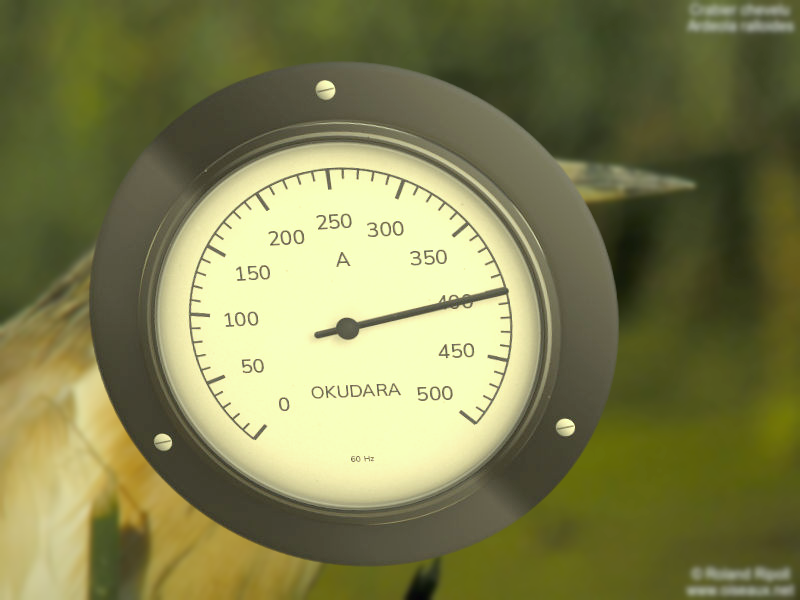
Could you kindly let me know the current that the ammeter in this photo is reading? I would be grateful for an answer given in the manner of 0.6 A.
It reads 400 A
